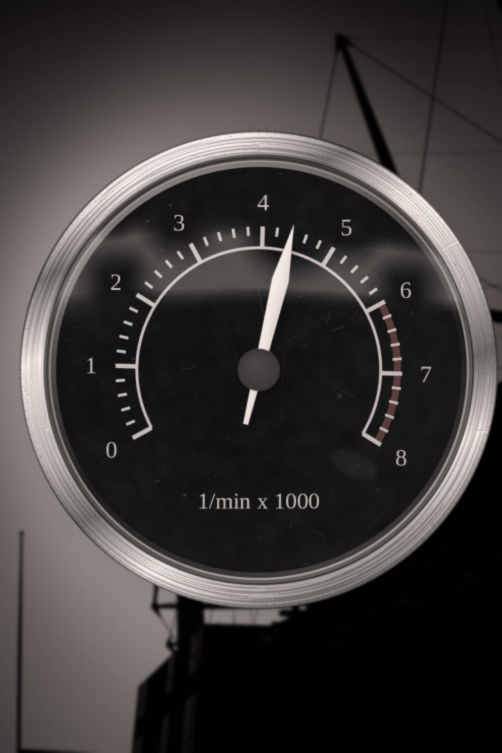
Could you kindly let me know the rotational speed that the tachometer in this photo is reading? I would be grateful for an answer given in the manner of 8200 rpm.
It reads 4400 rpm
